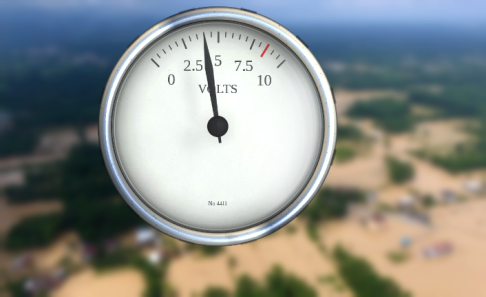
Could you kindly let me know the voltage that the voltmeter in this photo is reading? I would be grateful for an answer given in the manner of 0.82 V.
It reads 4 V
